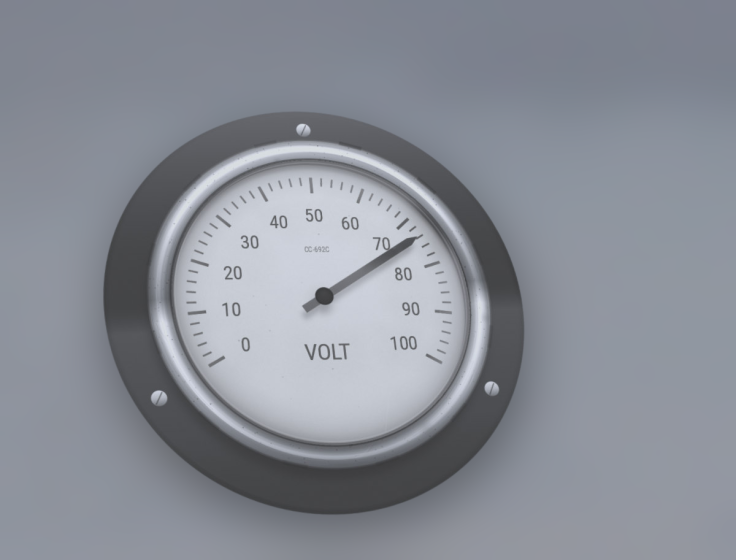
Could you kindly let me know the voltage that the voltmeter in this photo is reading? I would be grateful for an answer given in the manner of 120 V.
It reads 74 V
